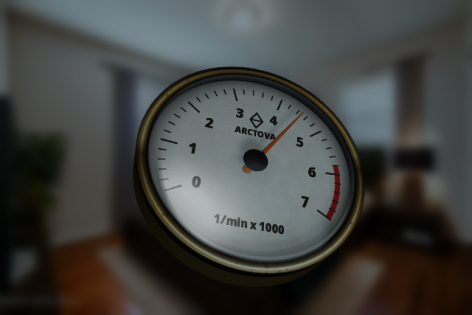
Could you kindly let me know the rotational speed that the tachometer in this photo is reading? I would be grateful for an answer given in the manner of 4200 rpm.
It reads 4500 rpm
